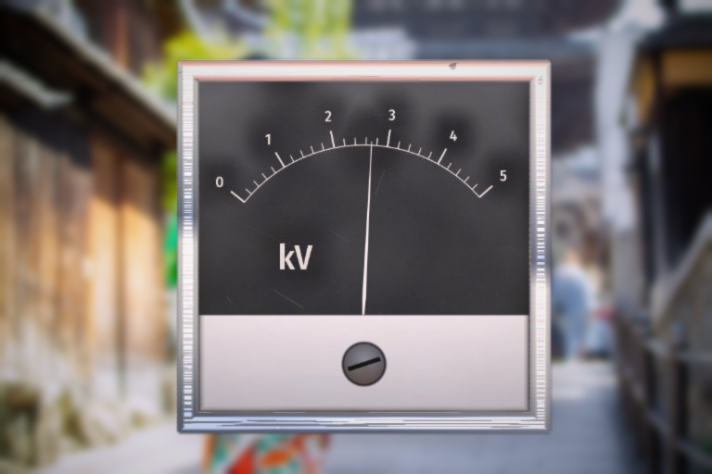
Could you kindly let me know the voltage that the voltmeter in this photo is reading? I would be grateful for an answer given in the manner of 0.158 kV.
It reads 2.7 kV
